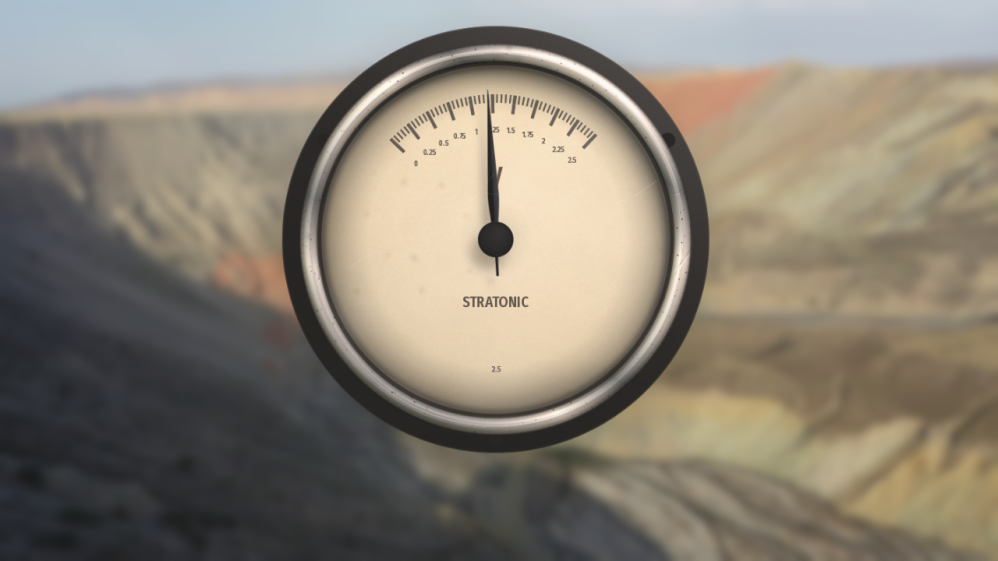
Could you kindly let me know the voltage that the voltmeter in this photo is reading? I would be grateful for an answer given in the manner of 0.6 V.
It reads 1.2 V
